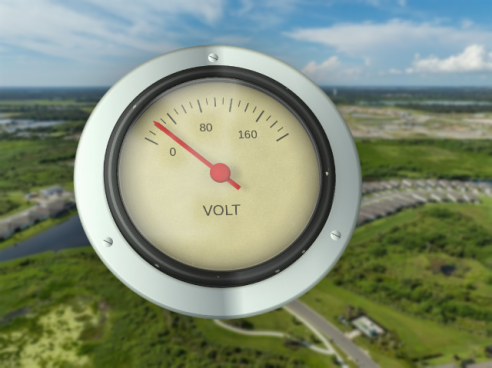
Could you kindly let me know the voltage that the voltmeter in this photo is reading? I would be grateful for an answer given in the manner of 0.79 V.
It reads 20 V
